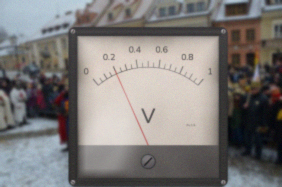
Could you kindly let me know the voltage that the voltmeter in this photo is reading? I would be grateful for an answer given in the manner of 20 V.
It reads 0.2 V
